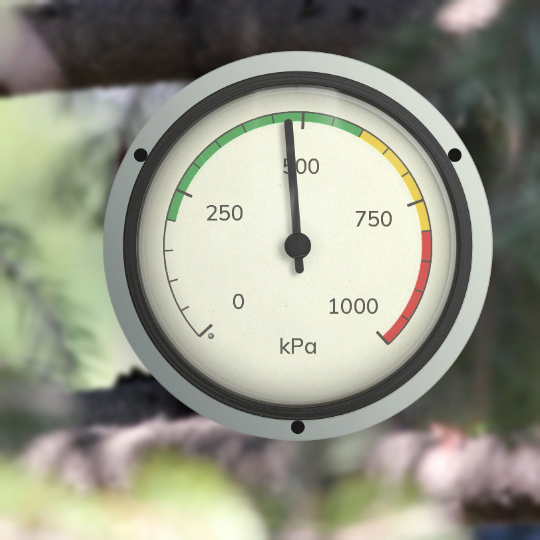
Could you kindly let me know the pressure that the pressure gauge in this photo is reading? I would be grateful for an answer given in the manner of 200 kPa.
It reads 475 kPa
